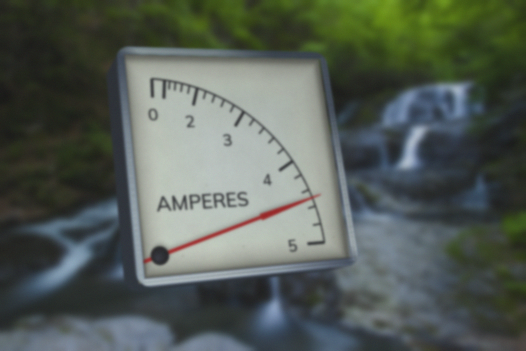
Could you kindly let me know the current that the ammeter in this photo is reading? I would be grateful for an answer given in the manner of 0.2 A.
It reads 4.5 A
